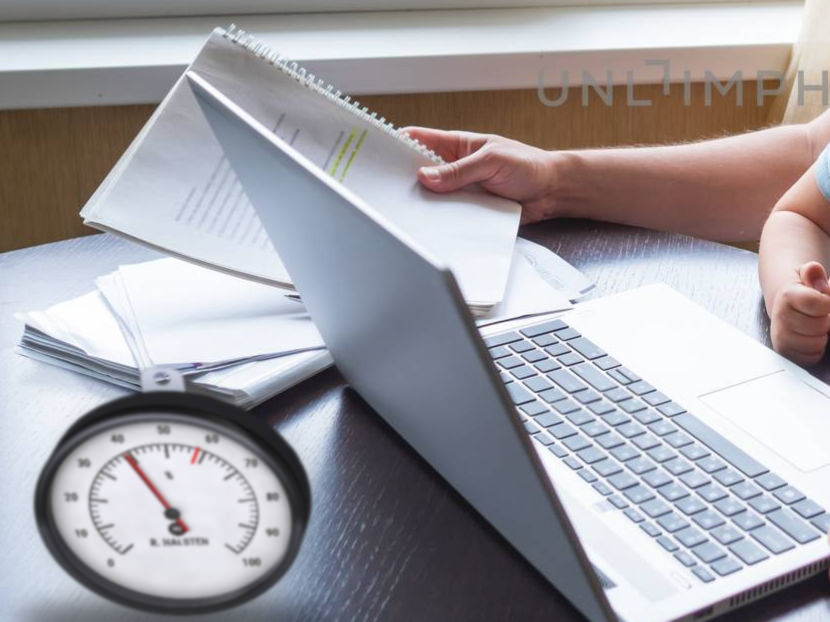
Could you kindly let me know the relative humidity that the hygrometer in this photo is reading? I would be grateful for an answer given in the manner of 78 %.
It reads 40 %
